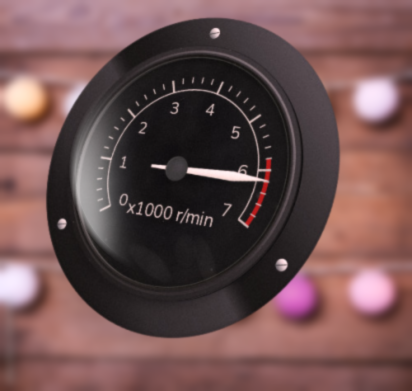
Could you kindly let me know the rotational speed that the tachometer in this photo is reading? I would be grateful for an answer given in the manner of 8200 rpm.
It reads 6200 rpm
